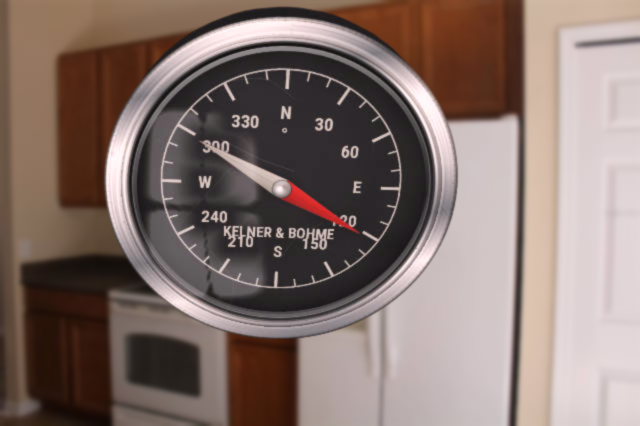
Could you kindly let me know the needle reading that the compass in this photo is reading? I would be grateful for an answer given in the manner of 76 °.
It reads 120 °
